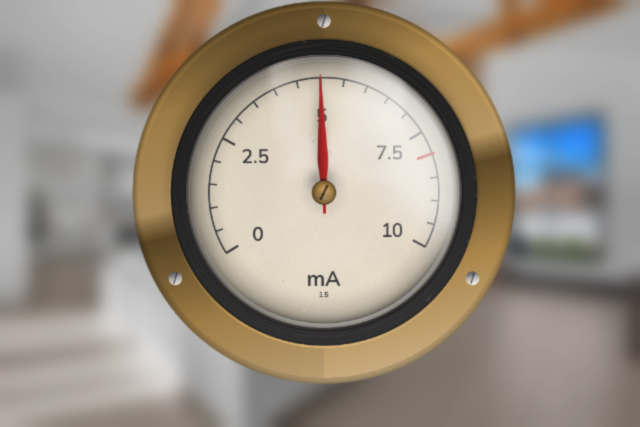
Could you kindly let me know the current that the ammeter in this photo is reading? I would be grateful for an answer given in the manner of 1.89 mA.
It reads 5 mA
